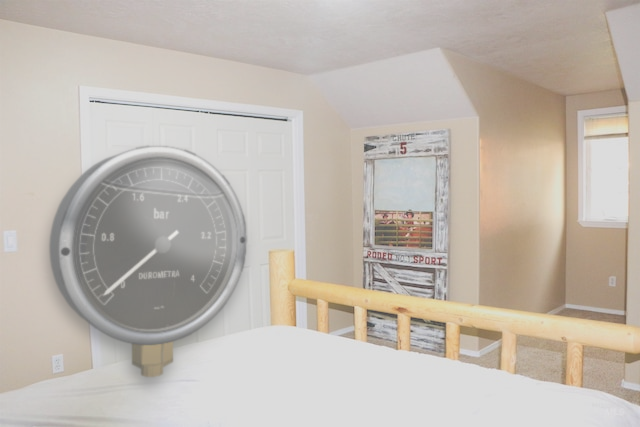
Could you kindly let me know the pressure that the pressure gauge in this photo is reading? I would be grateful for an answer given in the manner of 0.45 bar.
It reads 0.1 bar
